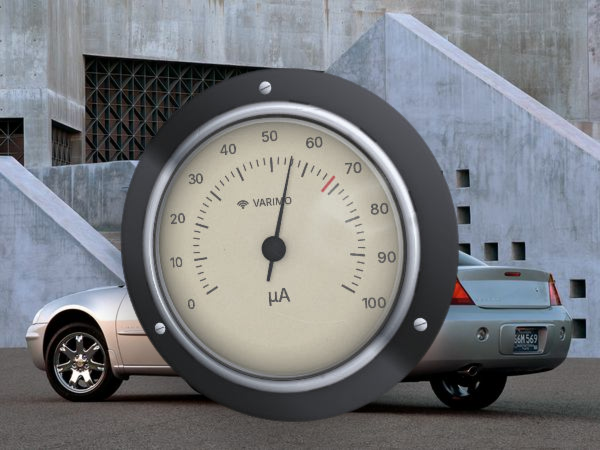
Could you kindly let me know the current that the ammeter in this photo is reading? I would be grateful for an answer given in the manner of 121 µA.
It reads 56 µA
